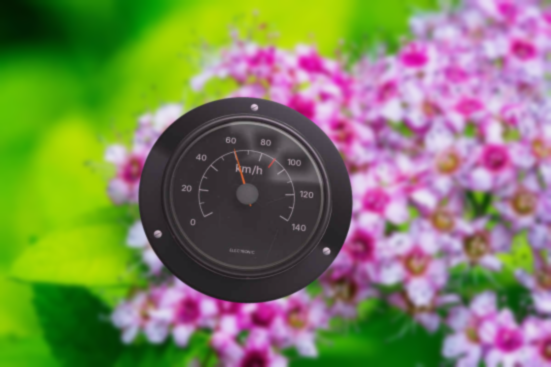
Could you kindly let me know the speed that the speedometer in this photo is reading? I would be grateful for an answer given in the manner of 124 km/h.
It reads 60 km/h
